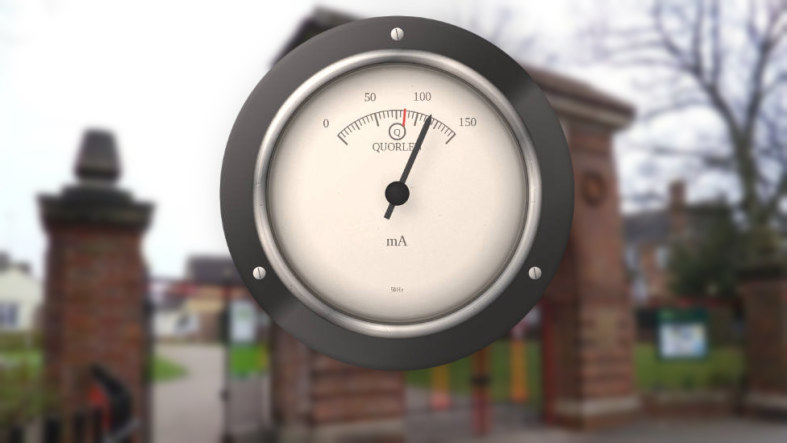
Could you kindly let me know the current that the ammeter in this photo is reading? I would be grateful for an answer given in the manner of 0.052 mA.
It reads 115 mA
